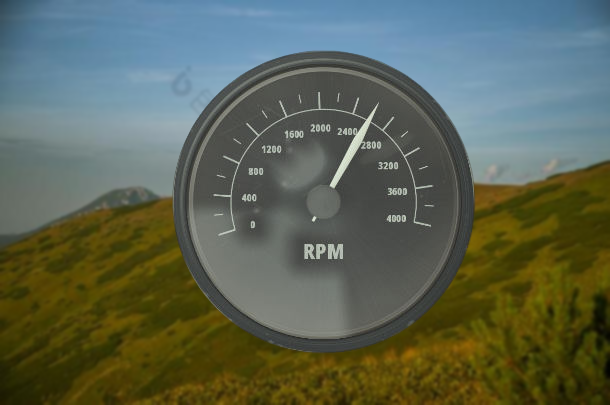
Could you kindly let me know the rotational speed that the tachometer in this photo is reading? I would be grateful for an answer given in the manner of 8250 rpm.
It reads 2600 rpm
